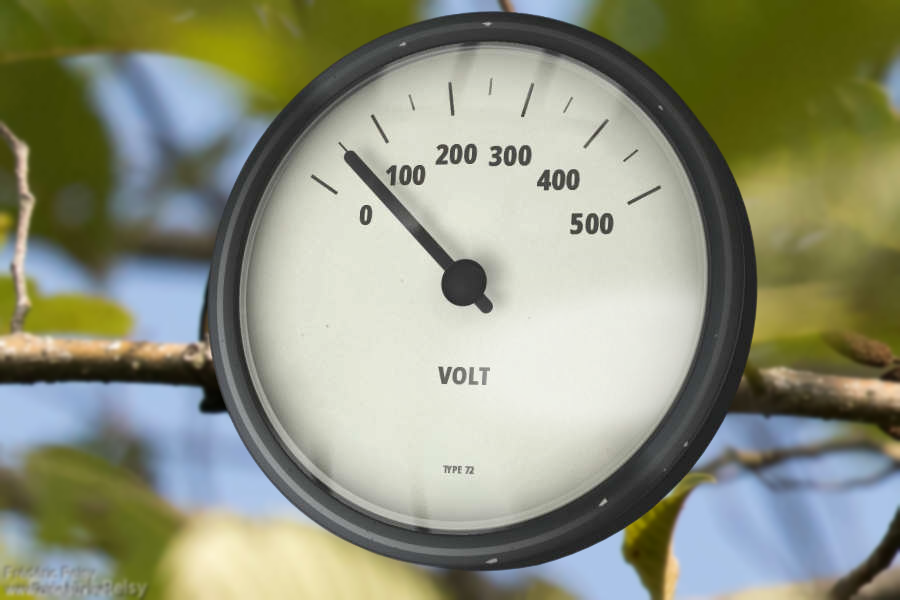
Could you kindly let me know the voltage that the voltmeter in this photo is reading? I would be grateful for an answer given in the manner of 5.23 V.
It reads 50 V
